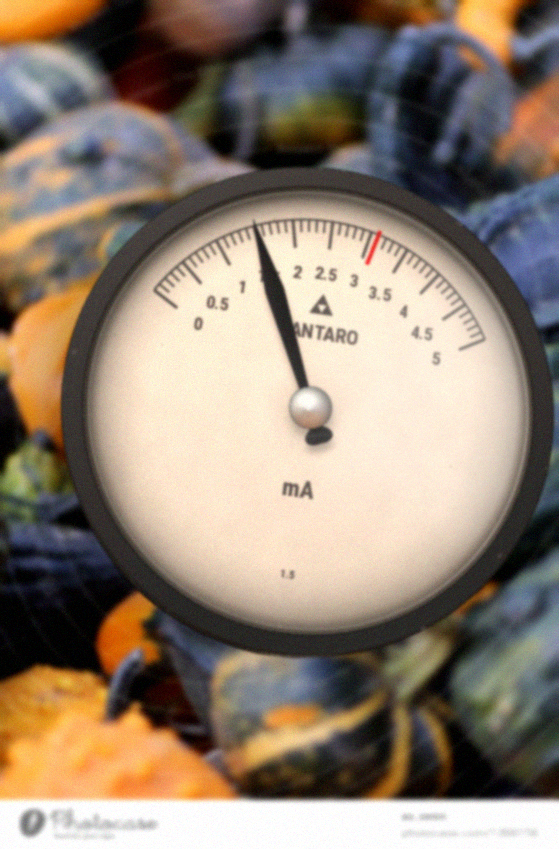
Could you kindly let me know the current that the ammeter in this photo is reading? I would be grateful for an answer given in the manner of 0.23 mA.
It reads 1.5 mA
